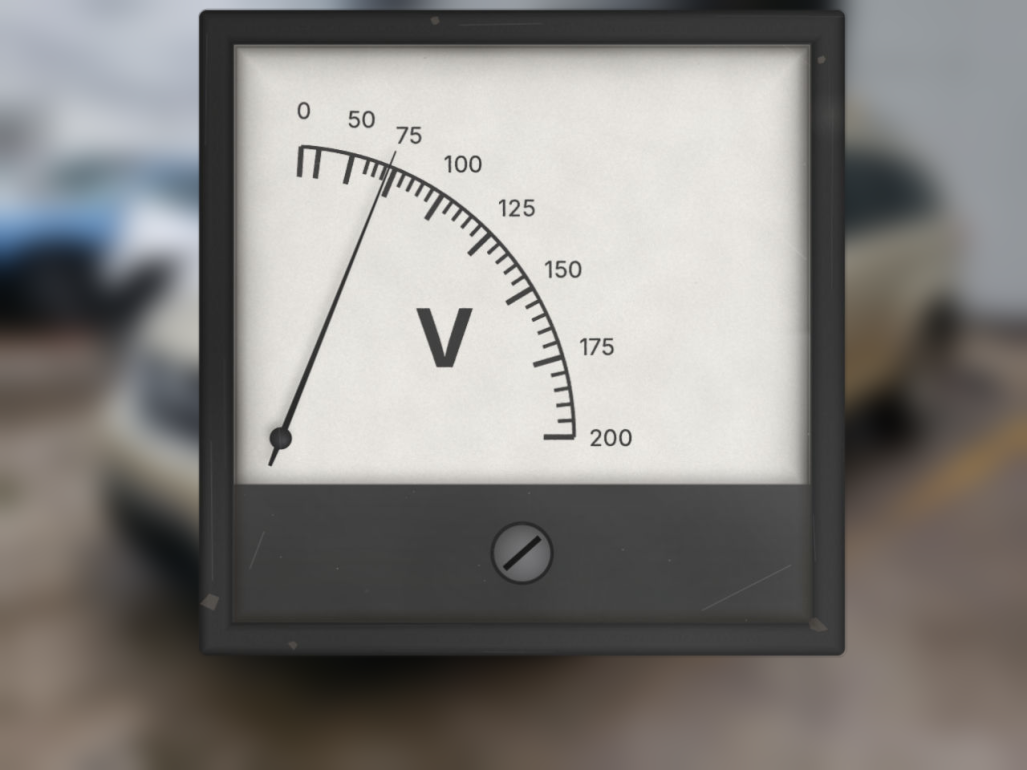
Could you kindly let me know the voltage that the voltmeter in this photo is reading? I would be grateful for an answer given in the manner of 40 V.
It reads 72.5 V
